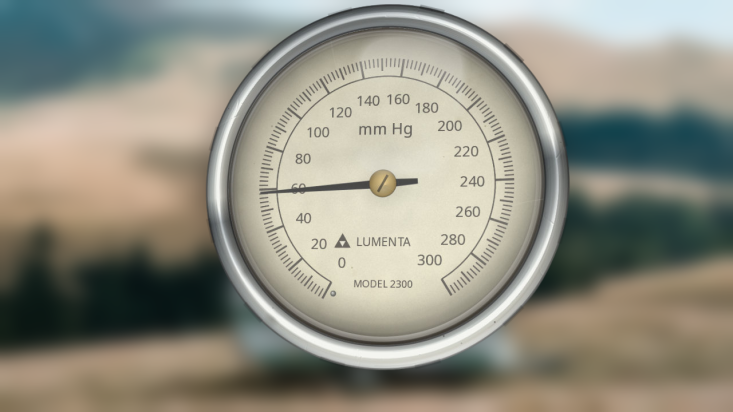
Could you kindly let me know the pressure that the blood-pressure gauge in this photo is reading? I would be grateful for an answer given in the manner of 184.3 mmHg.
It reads 58 mmHg
